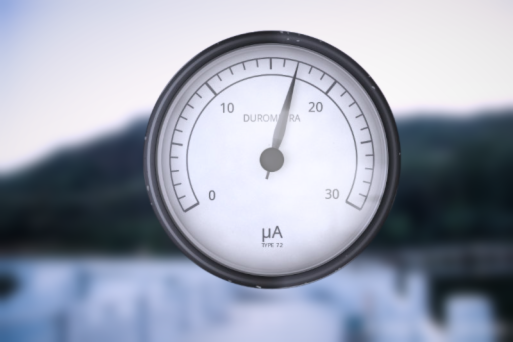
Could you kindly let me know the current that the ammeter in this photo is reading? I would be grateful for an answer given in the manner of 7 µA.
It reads 17 µA
